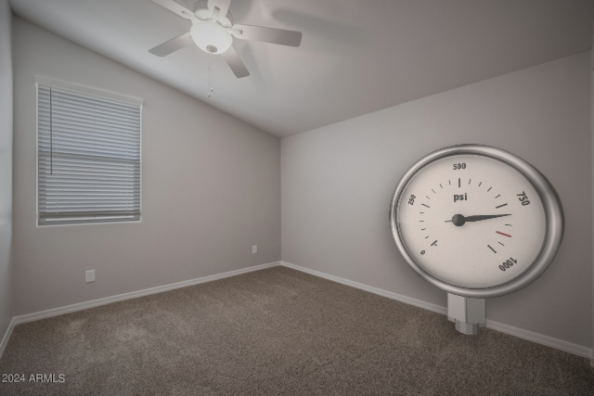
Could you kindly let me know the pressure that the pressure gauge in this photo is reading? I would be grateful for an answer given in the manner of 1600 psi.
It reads 800 psi
